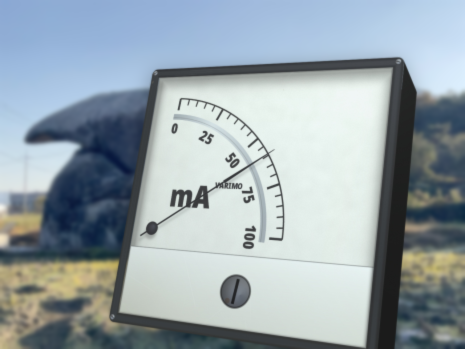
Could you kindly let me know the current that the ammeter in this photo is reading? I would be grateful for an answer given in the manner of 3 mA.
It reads 60 mA
